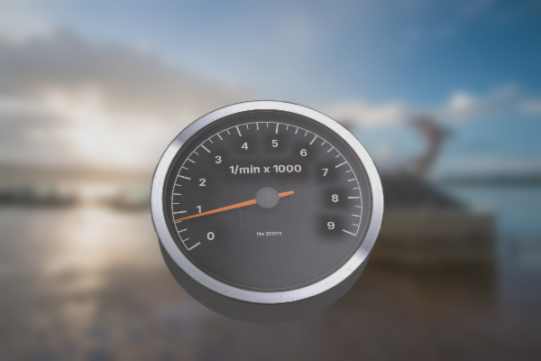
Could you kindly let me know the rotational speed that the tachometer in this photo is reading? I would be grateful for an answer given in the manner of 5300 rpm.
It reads 750 rpm
